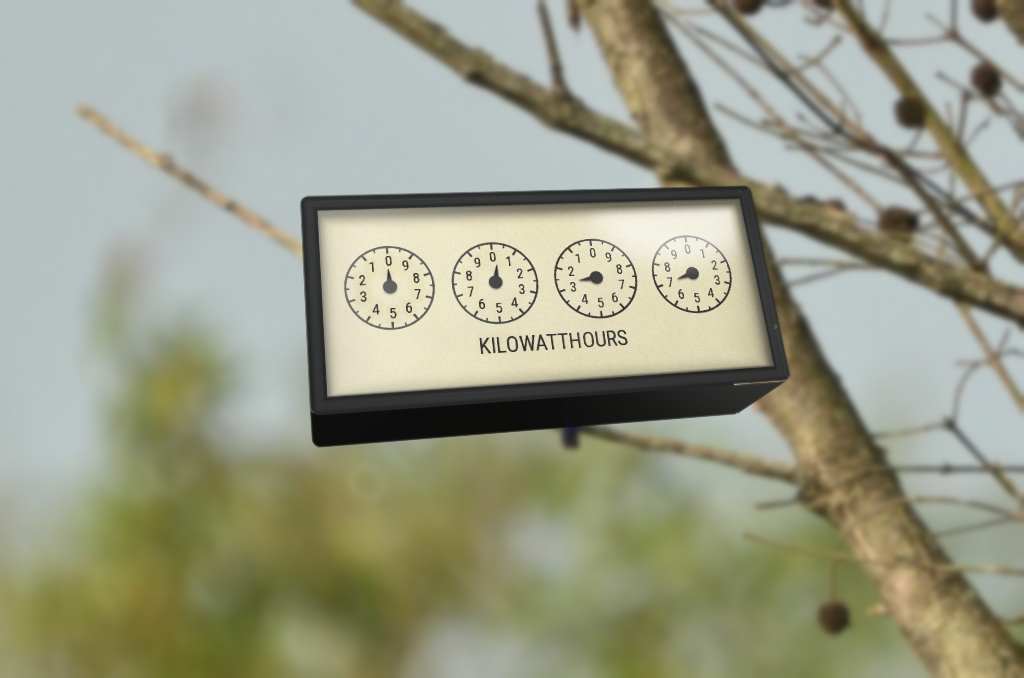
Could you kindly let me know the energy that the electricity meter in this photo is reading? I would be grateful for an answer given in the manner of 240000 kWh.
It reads 27 kWh
